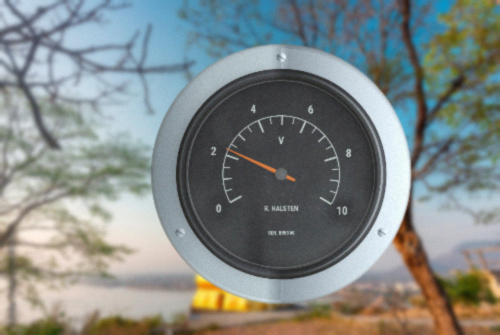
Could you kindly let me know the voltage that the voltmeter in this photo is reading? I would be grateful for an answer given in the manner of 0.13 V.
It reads 2.25 V
